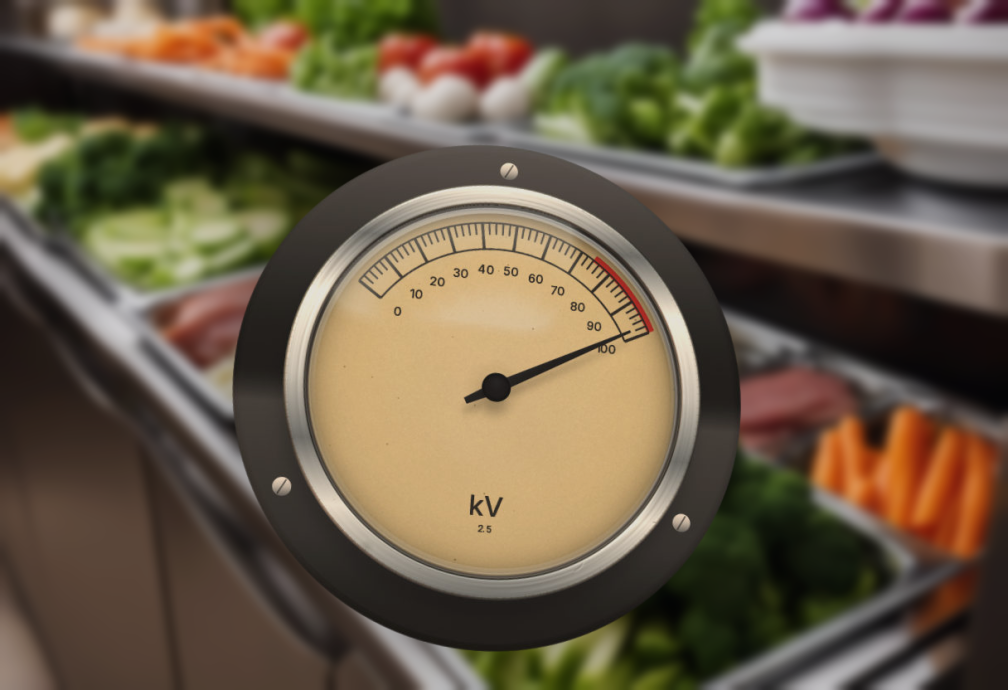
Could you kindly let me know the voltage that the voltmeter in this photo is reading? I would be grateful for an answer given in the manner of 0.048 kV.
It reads 98 kV
